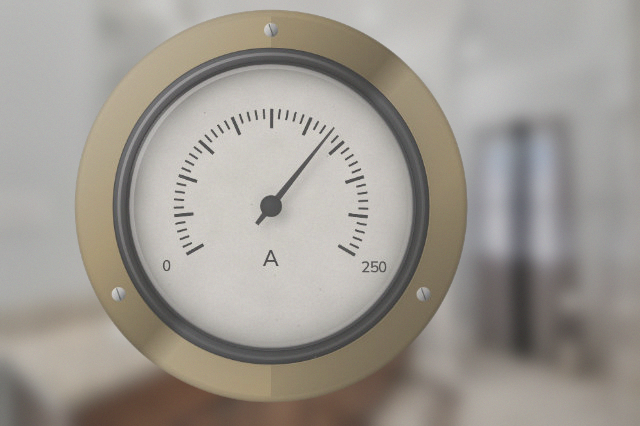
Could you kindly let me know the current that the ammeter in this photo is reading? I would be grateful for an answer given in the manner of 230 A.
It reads 165 A
